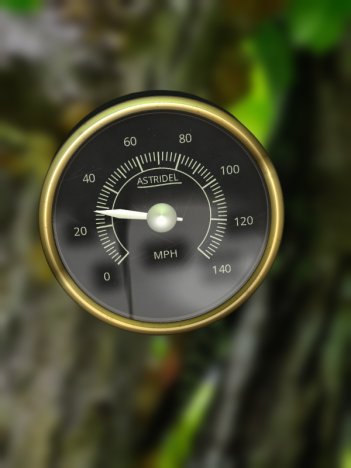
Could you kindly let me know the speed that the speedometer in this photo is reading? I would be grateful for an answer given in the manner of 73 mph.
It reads 28 mph
